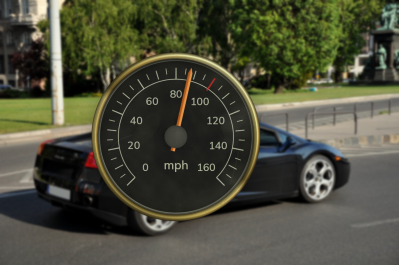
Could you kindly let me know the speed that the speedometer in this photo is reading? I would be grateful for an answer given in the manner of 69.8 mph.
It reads 87.5 mph
